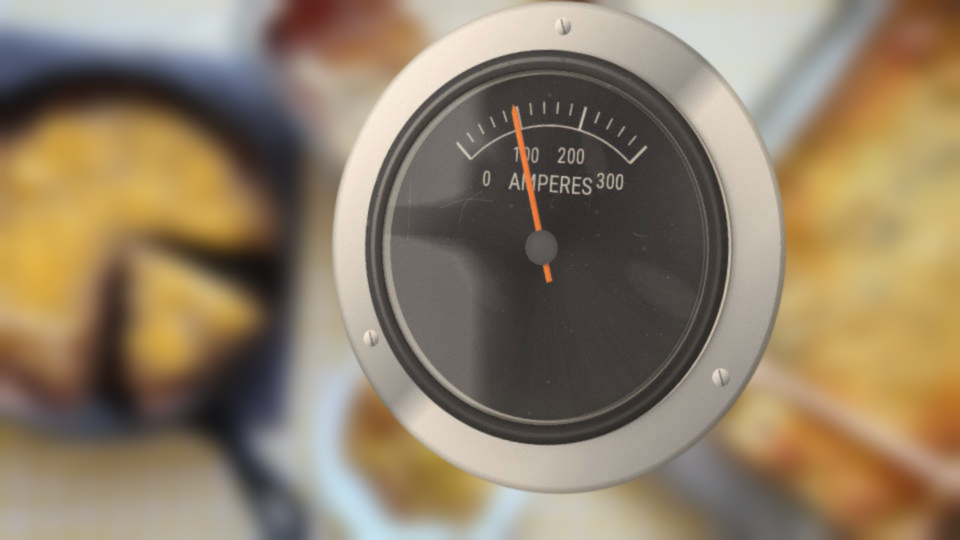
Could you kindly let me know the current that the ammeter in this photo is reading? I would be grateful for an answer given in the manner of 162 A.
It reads 100 A
